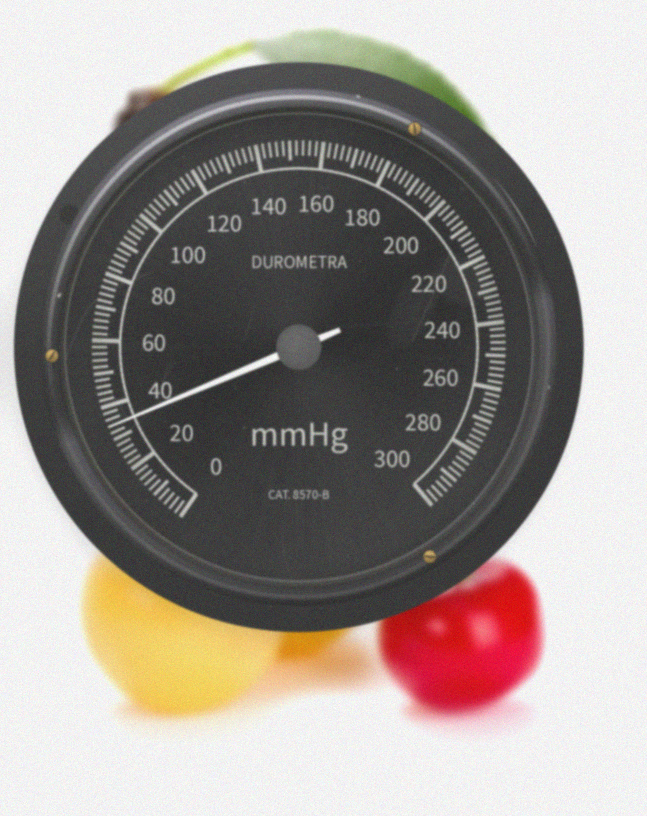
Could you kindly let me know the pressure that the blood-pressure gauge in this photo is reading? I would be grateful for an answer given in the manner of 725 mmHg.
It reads 34 mmHg
